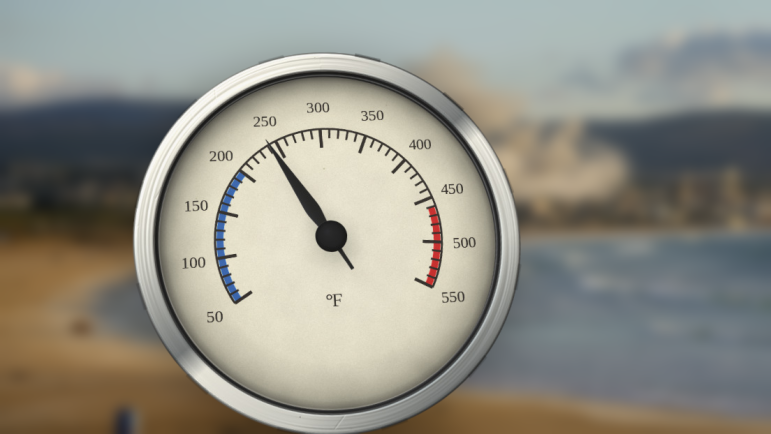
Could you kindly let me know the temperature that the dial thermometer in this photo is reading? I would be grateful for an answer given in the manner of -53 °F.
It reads 240 °F
